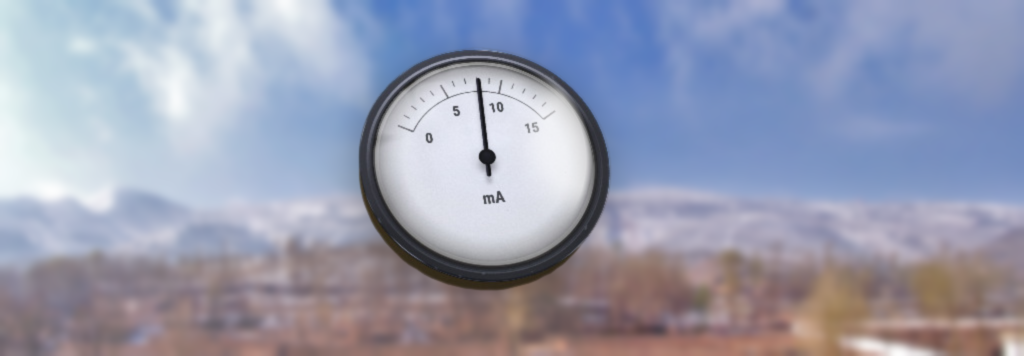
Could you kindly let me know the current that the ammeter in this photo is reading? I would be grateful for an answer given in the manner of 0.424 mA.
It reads 8 mA
